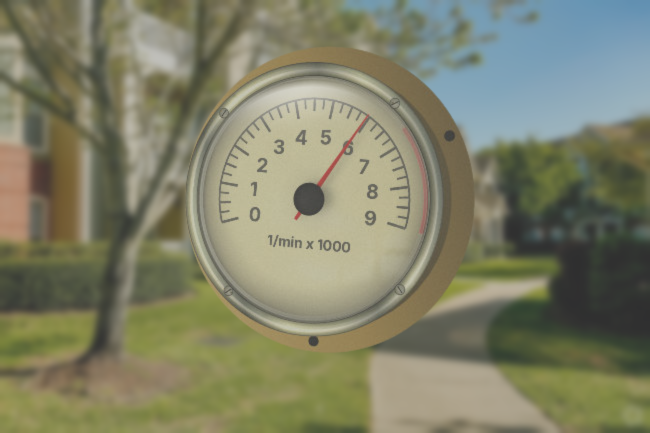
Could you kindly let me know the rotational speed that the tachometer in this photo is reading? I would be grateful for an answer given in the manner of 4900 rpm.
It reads 6000 rpm
